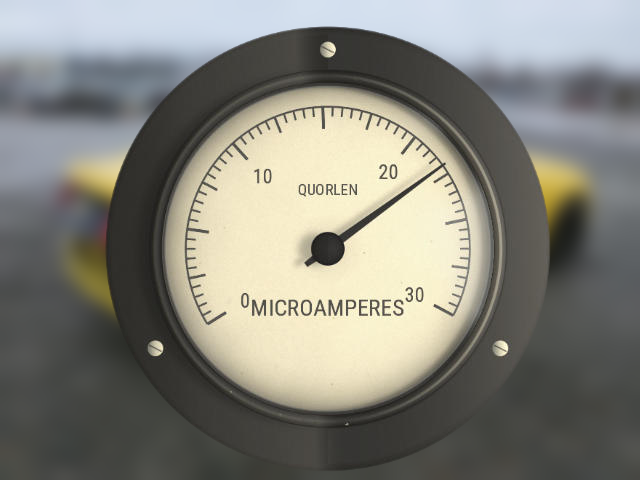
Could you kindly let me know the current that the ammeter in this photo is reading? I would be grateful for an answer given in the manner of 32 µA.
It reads 22 µA
